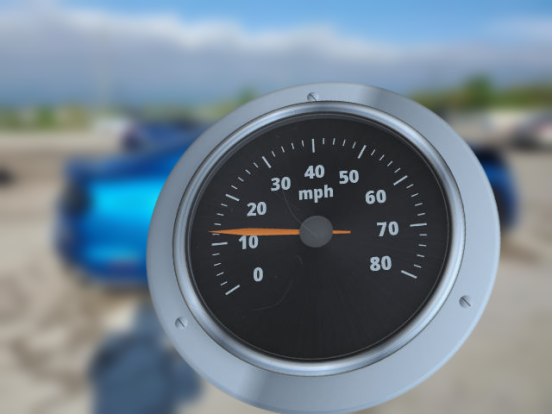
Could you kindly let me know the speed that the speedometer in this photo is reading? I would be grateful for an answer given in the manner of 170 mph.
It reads 12 mph
